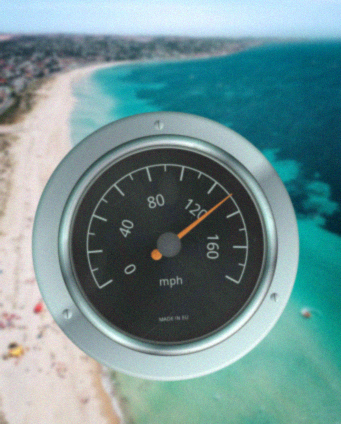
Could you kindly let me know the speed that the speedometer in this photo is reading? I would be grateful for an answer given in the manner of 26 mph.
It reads 130 mph
